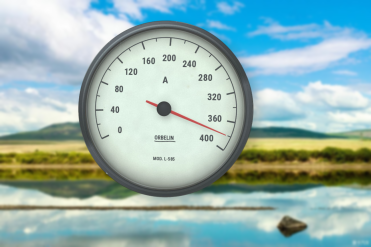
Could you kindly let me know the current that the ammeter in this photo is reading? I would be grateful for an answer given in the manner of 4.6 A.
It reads 380 A
